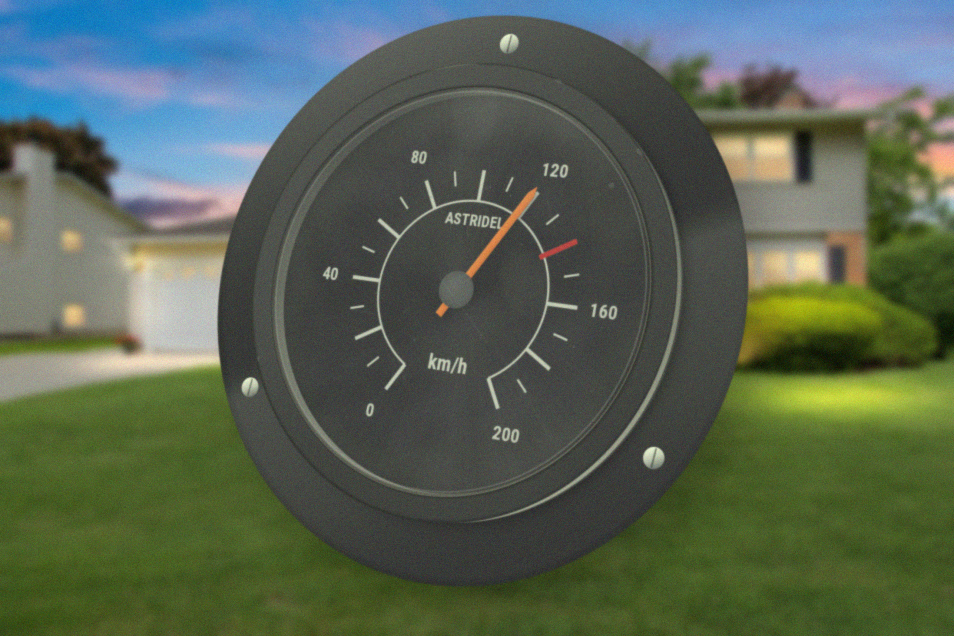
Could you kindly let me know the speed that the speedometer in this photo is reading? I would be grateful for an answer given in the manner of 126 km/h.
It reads 120 km/h
